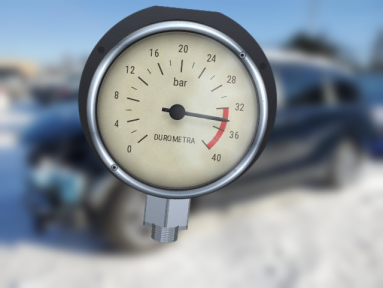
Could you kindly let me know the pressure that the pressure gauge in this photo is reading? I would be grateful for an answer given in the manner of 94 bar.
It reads 34 bar
